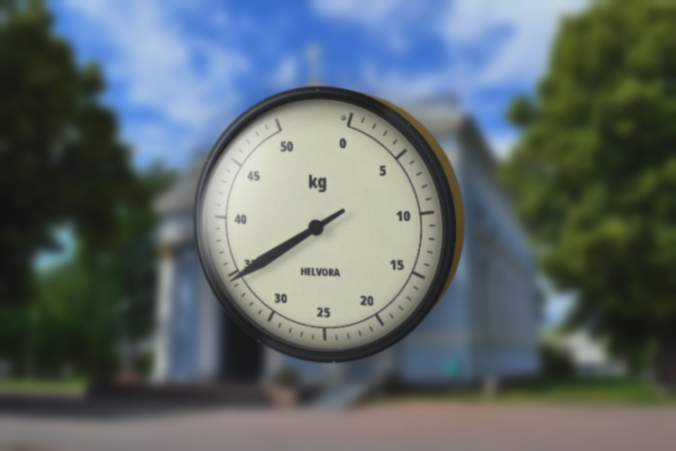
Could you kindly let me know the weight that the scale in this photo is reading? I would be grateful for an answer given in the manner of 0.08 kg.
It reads 34.5 kg
